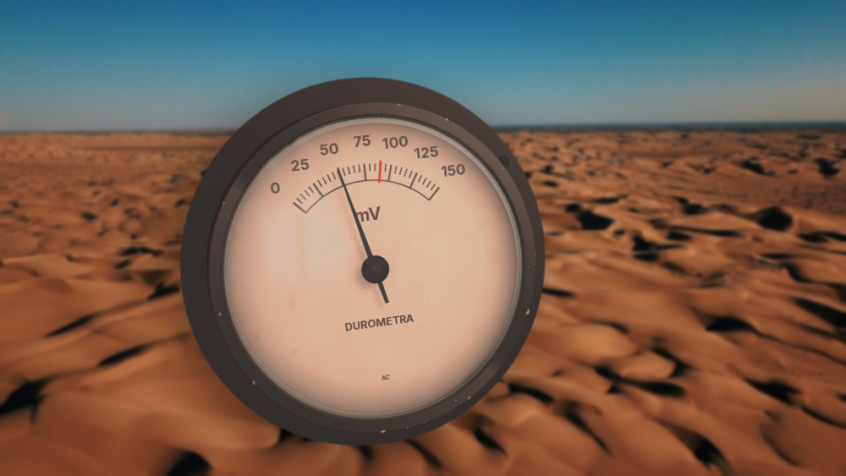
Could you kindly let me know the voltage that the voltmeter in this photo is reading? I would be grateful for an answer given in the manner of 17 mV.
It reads 50 mV
